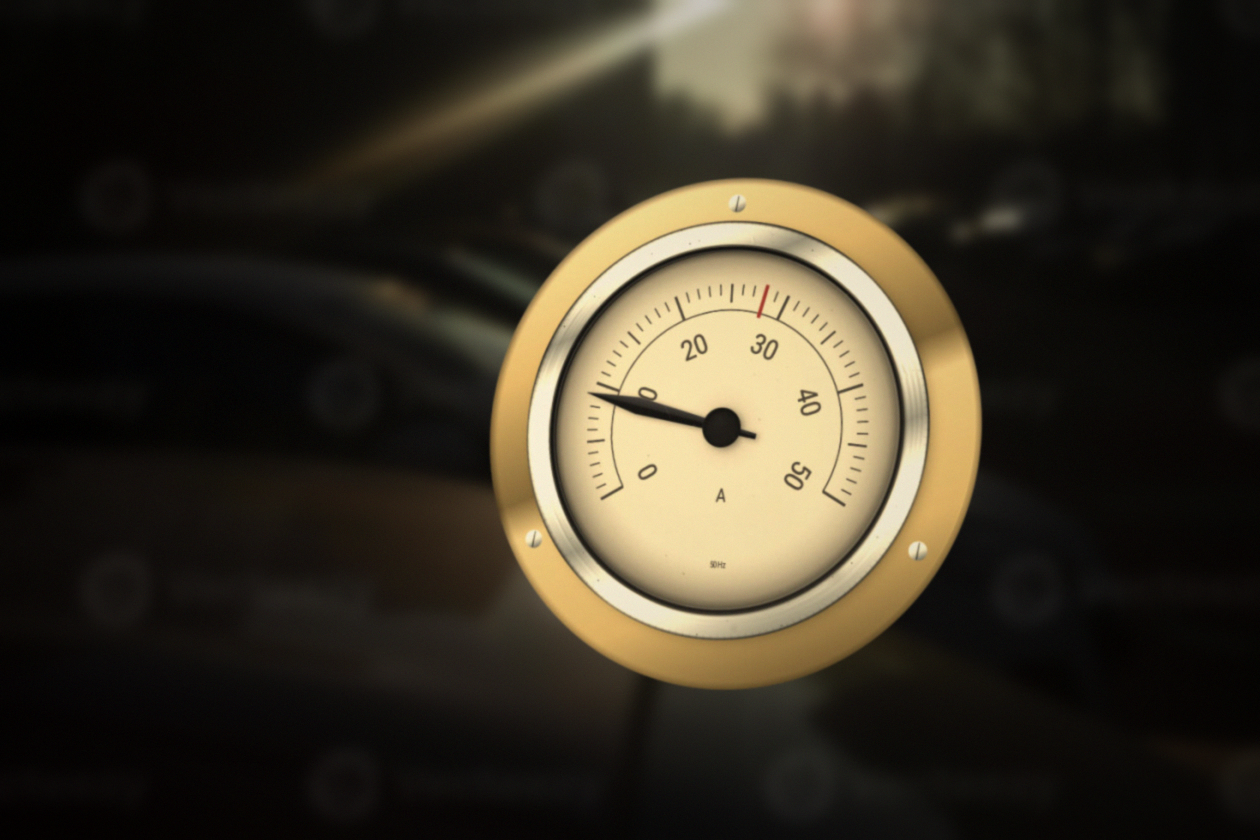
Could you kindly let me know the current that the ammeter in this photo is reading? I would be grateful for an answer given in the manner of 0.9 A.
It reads 9 A
